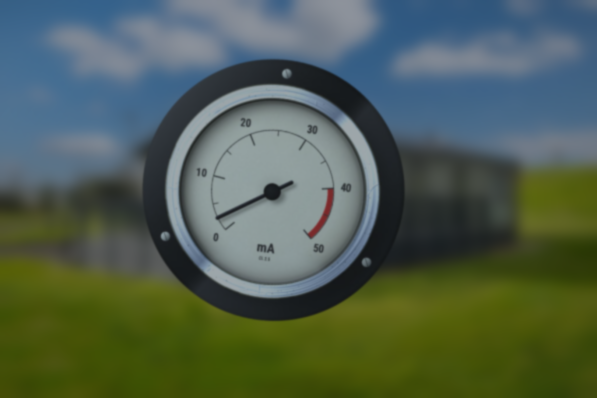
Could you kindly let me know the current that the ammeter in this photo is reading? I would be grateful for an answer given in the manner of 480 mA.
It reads 2.5 mA
